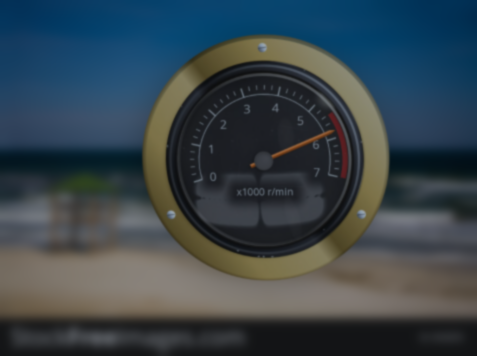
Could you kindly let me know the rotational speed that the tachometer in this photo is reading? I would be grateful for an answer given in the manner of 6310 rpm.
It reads 5800 rpm
